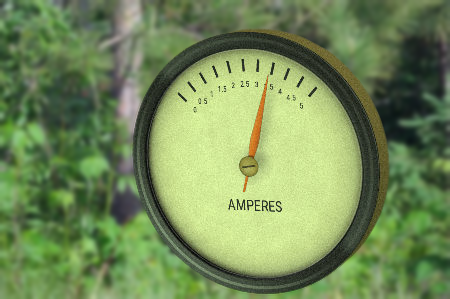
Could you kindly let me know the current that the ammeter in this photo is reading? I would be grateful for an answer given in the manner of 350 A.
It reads 3.5 A
